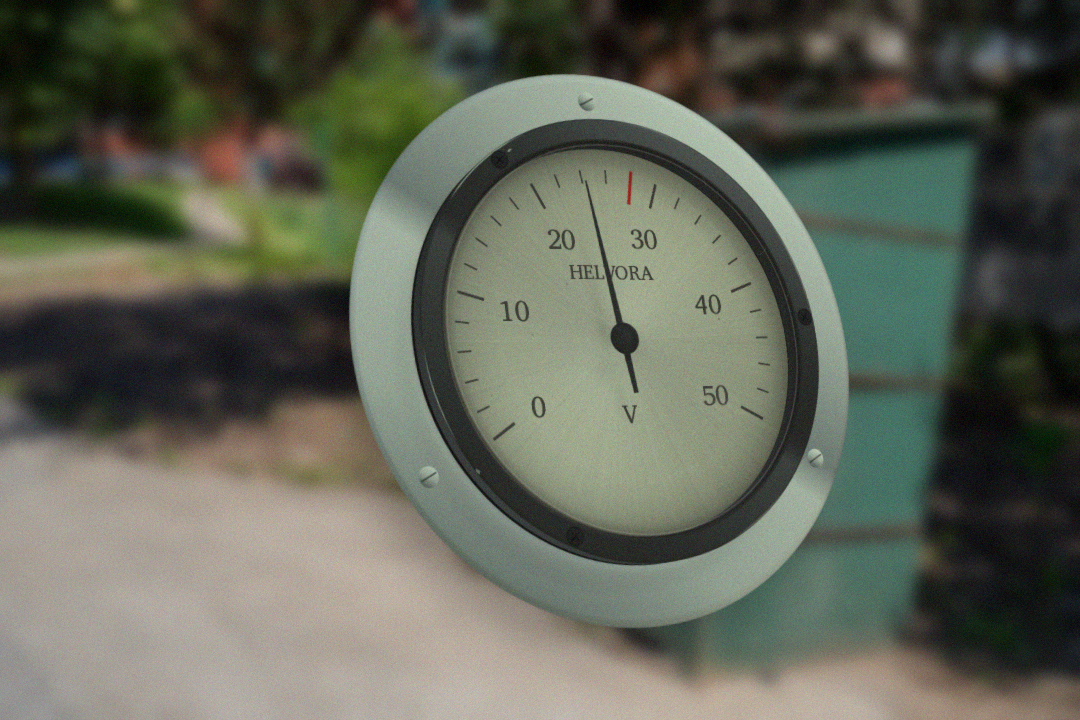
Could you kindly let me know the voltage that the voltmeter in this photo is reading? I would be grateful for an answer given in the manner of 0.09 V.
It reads 24 V
